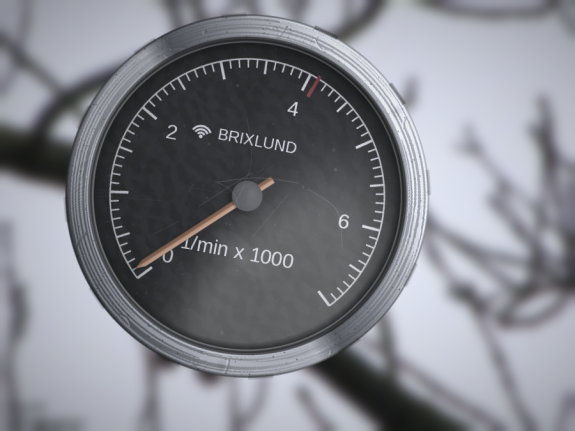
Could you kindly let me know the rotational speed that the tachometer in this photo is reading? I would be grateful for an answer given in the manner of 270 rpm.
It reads 100 rpm
